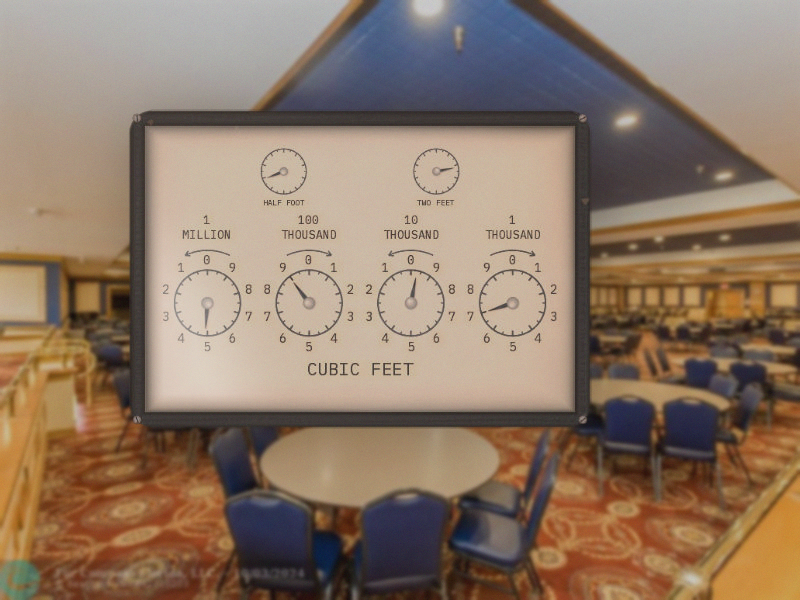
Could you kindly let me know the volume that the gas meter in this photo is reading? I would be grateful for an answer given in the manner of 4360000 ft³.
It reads 489700 ft³
